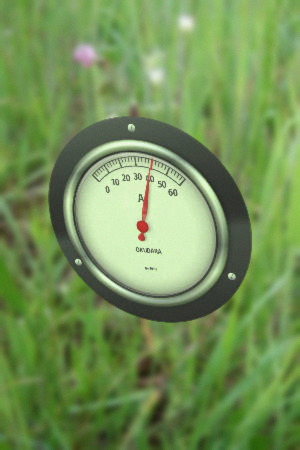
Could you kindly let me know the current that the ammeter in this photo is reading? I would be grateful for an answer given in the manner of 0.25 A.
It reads 40 A
